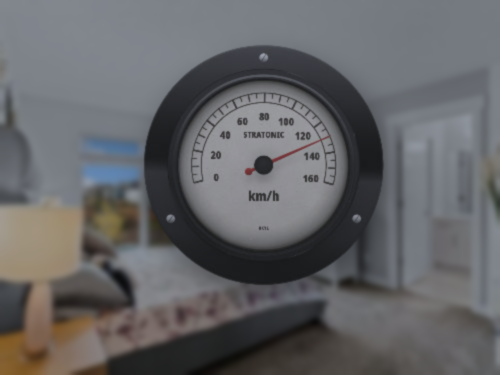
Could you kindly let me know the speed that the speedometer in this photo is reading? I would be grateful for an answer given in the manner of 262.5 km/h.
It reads 130 km/h
